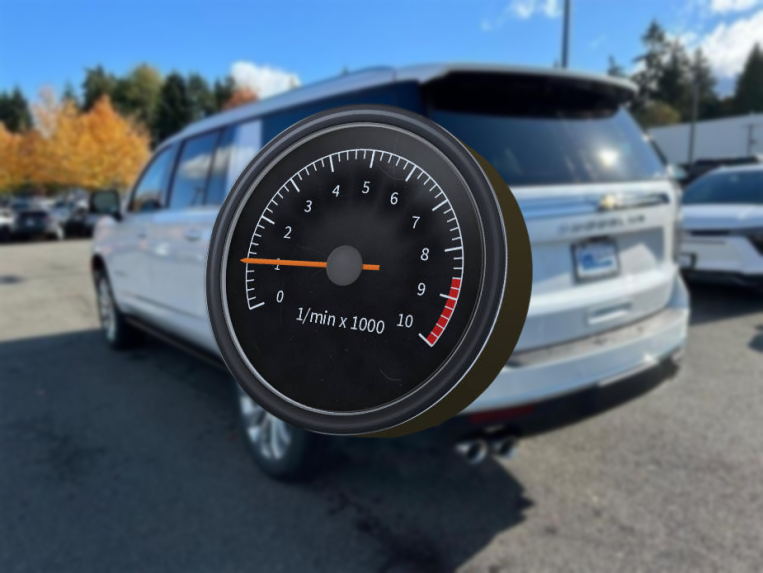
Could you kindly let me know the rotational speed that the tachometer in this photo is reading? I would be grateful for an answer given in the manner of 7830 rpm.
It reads 1000 rpm
